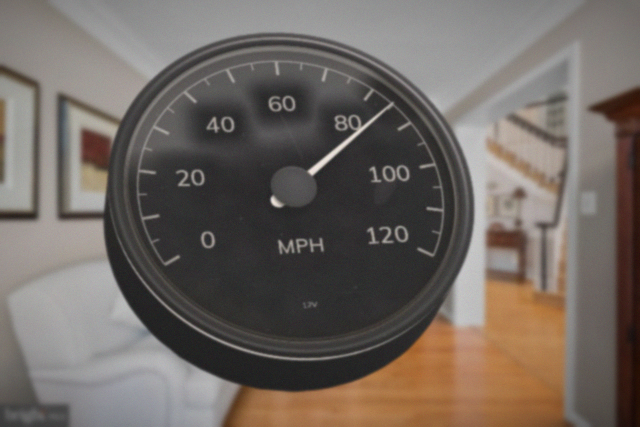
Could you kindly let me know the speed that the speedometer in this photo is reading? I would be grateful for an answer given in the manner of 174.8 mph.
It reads 85 mph
